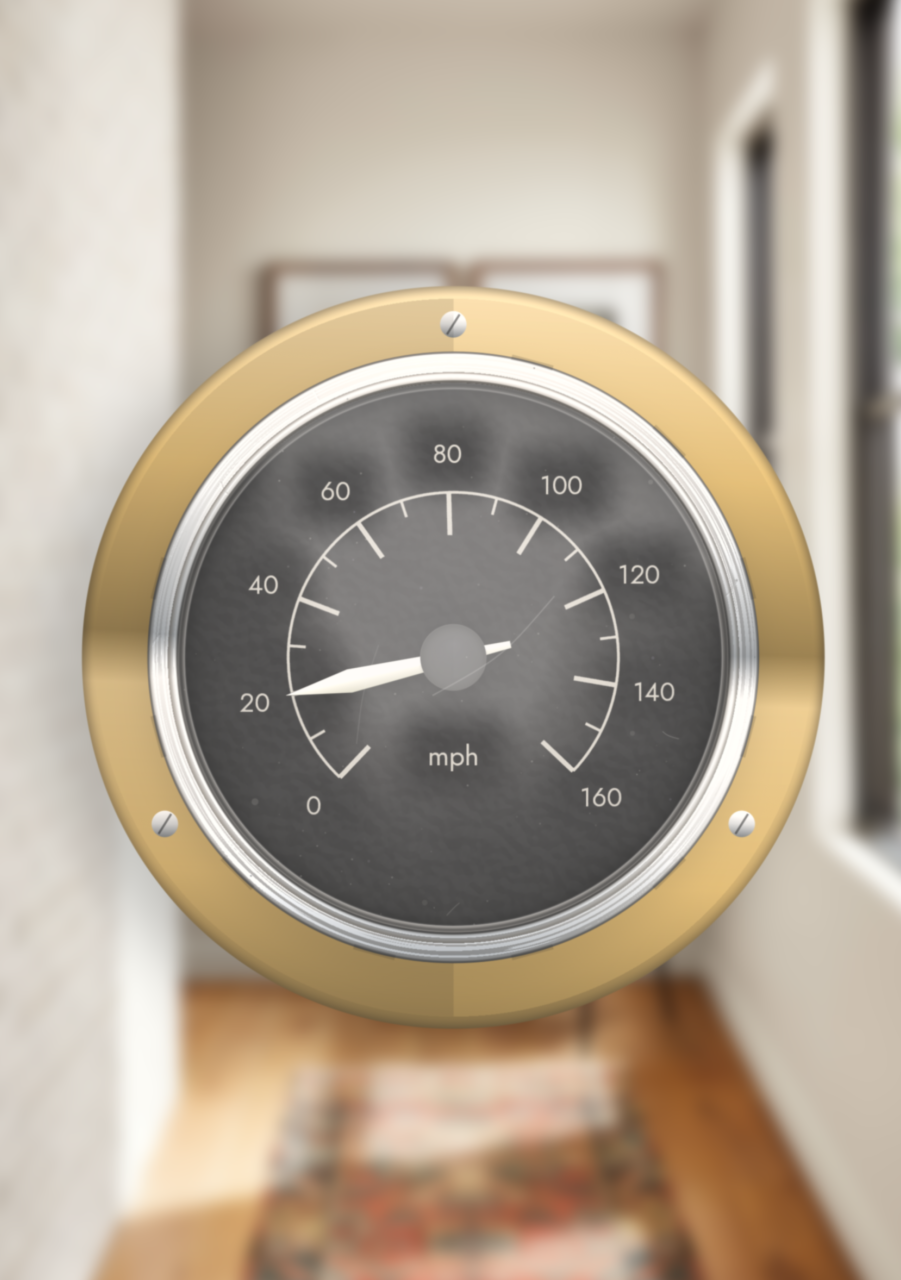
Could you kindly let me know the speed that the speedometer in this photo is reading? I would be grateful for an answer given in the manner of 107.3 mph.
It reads 20 mph
